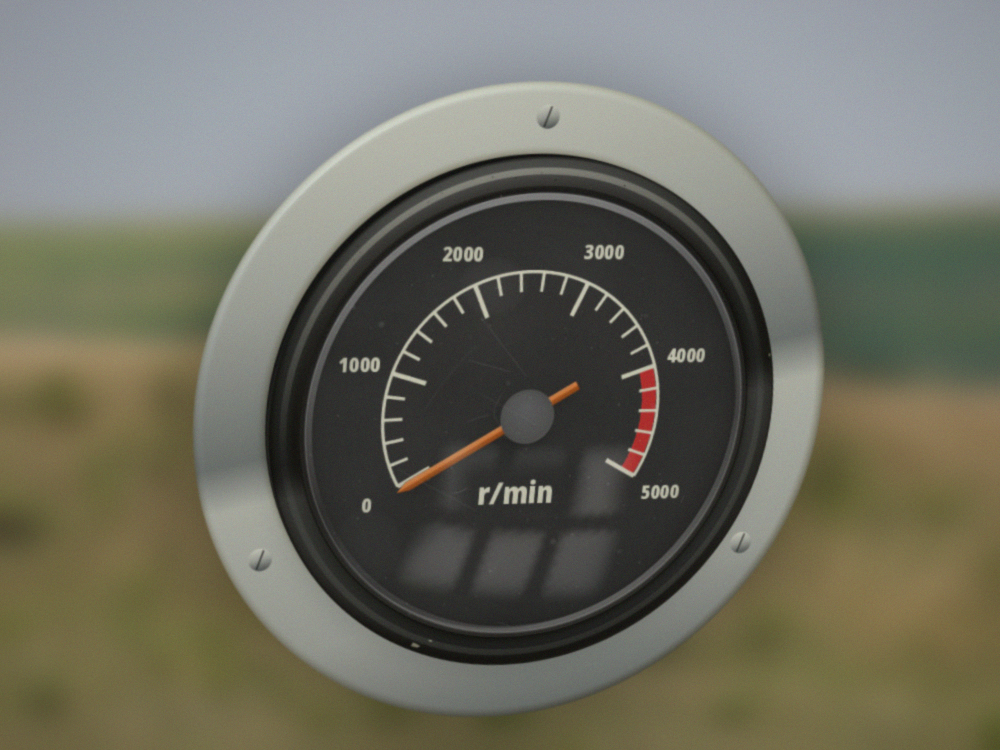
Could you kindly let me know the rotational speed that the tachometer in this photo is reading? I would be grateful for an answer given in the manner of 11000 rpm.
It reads 0 rpm
